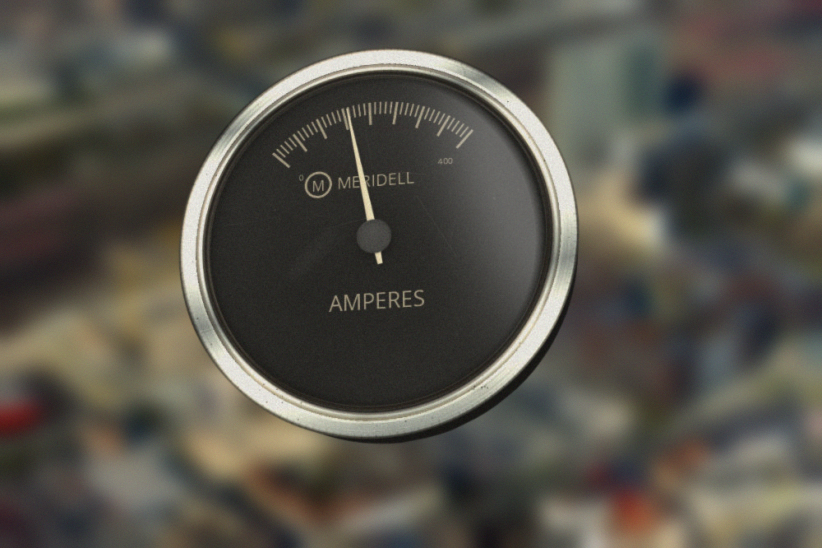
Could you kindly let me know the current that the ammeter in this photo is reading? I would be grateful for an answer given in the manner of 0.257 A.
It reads 160 A
